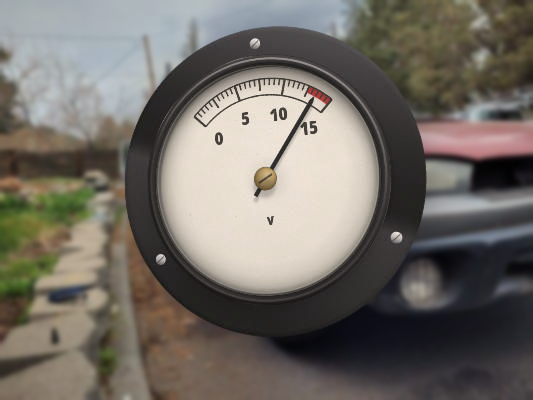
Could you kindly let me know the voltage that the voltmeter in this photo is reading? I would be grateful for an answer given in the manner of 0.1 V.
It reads 13.5 V
